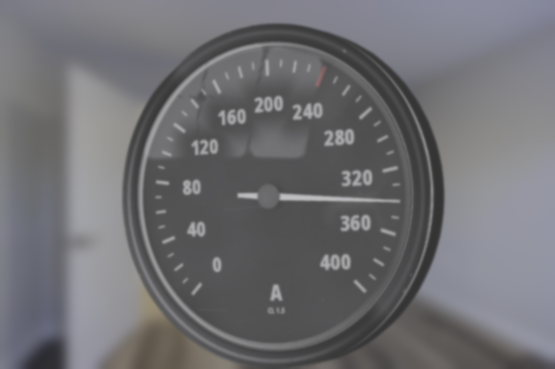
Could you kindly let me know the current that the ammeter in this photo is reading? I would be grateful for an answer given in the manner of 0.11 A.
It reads 340 A
